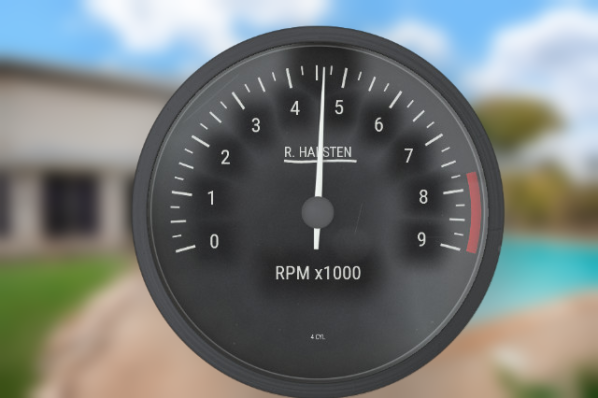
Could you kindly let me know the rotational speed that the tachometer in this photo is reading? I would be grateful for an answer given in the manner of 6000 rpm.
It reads 4625 rpm
